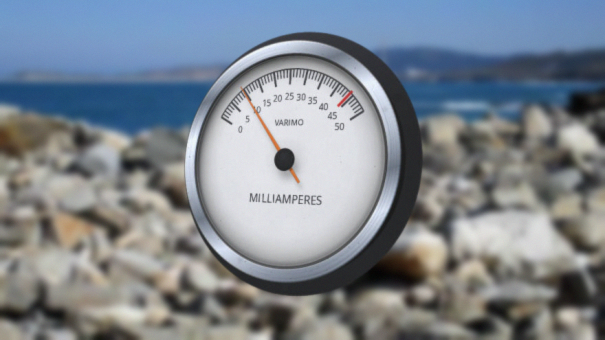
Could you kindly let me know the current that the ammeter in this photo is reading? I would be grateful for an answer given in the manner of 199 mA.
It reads 10 mA
